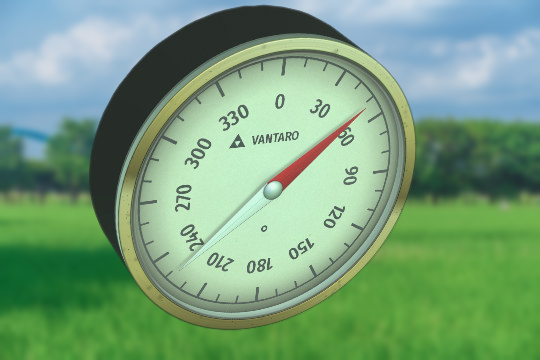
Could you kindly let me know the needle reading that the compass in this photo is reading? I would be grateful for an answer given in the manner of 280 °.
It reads 50 °
